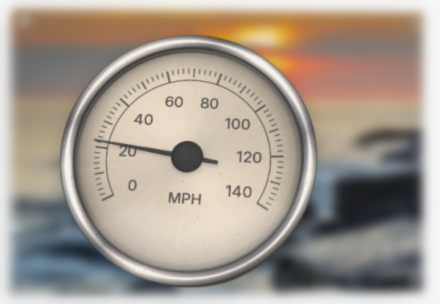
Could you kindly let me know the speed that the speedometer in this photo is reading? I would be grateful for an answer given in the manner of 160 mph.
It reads 22 mph
